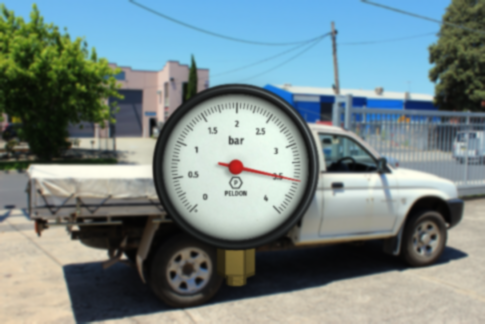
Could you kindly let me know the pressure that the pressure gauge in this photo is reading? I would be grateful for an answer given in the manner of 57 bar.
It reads 3.5 bar
